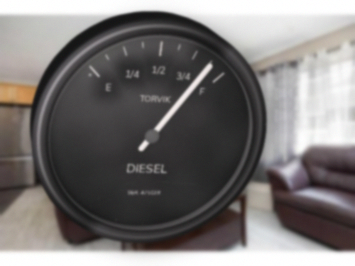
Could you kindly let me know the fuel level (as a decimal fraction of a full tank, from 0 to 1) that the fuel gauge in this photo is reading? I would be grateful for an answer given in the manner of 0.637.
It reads 0.875
